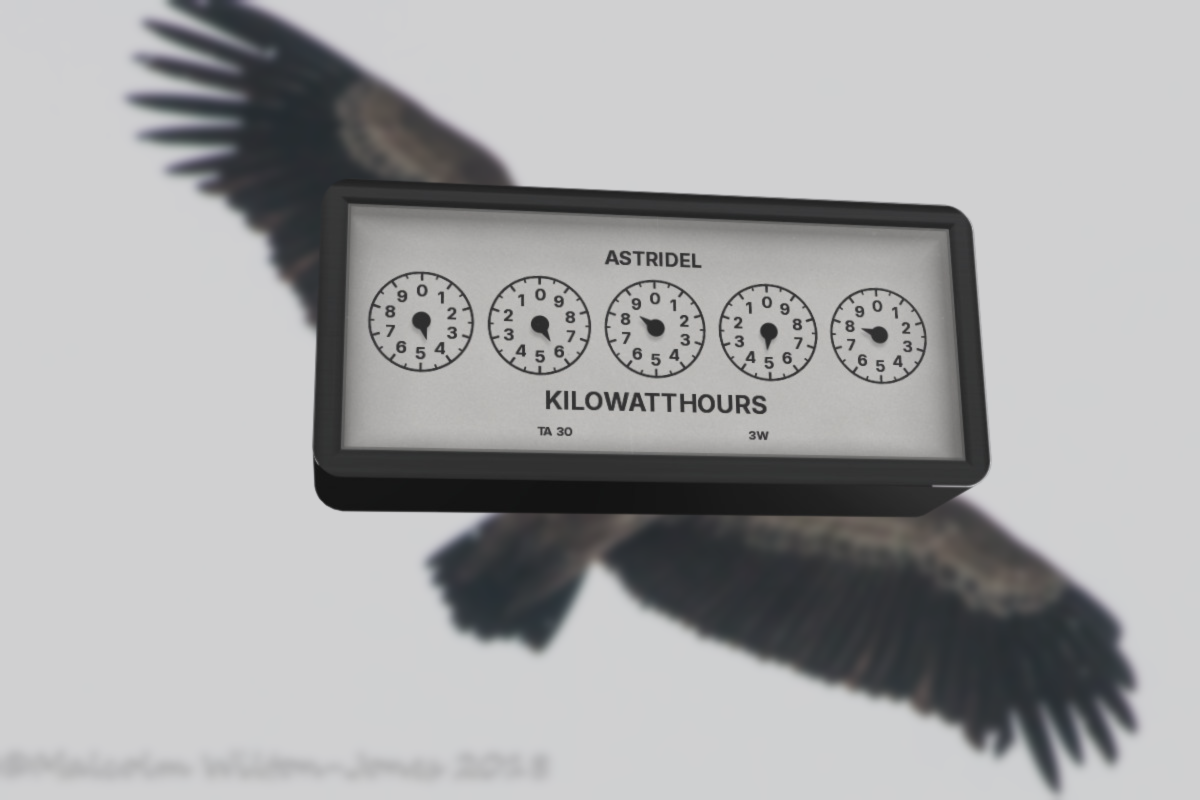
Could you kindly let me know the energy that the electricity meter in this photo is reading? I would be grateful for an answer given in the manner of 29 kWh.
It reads 45848 kWh
